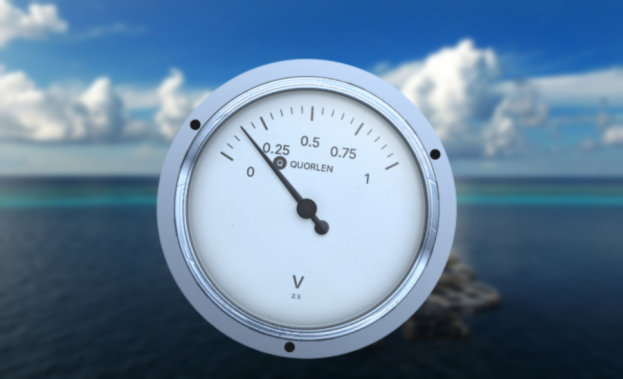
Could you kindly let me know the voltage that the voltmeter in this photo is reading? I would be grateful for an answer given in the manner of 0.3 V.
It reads 0.15 V
